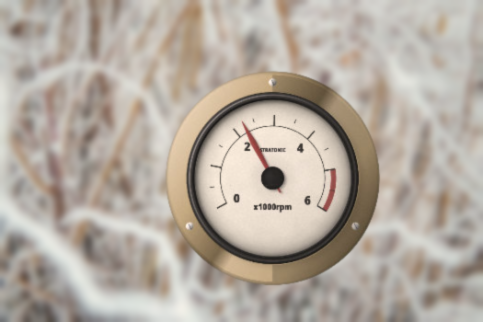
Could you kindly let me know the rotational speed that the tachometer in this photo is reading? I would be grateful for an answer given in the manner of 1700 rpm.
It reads 2250 rpm
